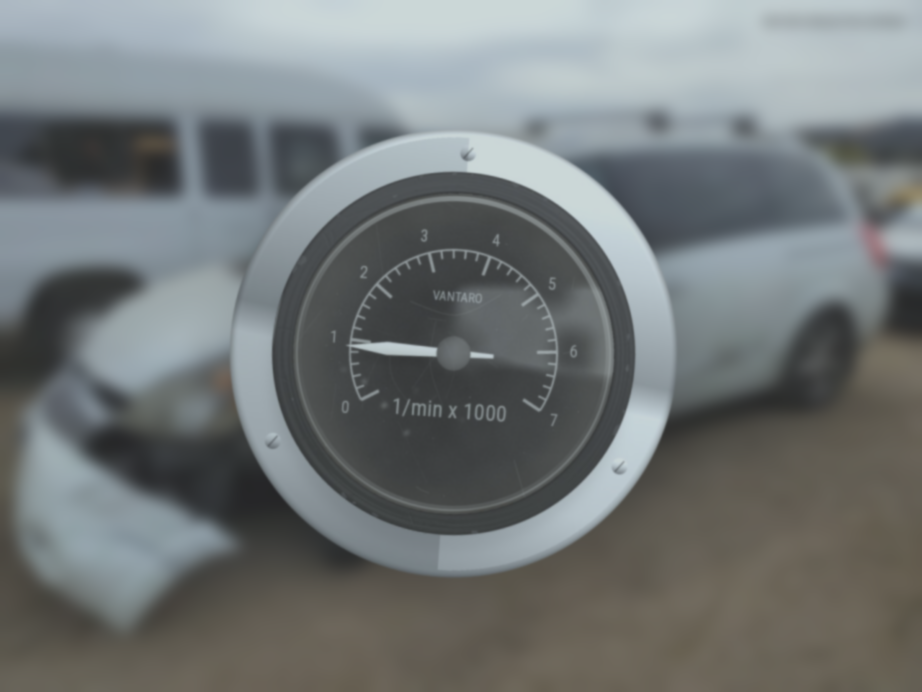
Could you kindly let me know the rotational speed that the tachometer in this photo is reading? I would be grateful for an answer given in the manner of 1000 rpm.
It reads 900 rpm
